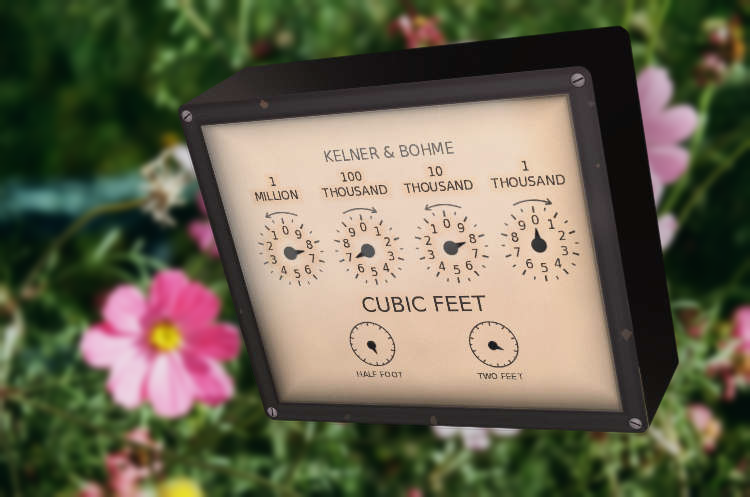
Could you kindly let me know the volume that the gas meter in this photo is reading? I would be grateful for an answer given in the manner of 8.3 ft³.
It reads 768000 ft³
